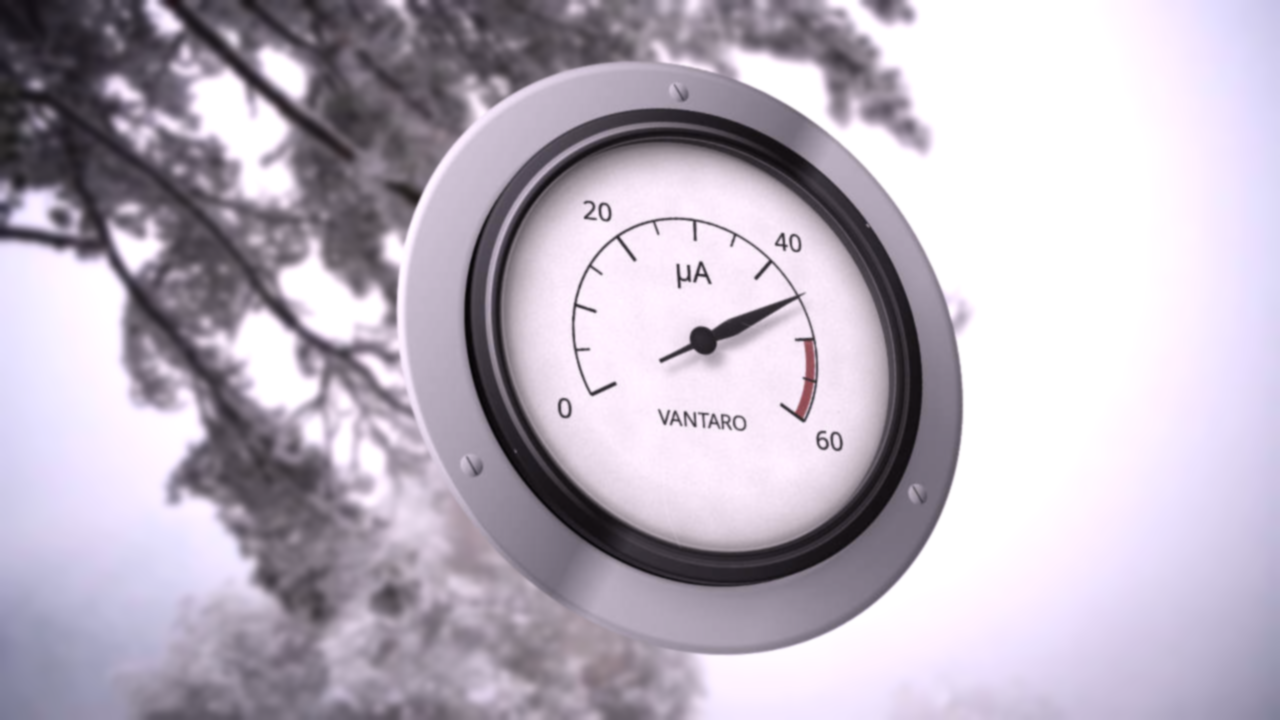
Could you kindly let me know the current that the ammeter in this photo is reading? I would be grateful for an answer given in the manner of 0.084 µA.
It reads 45 µA
